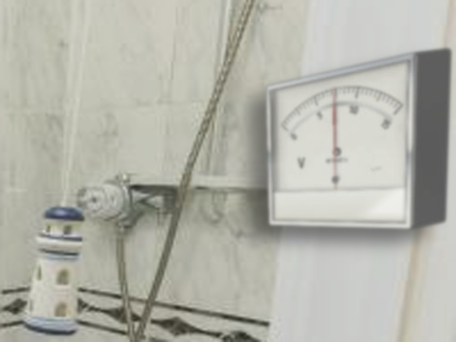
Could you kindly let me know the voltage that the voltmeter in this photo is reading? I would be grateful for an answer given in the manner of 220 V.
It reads 7.5 V
